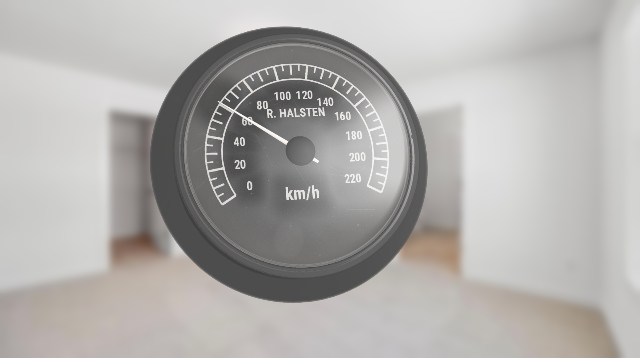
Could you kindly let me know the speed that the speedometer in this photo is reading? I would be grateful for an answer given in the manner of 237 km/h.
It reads 60 km/h
